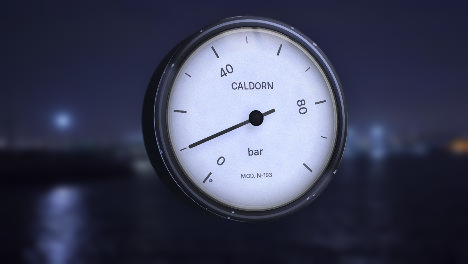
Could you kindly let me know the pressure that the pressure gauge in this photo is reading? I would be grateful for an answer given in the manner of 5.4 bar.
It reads 10 bar
